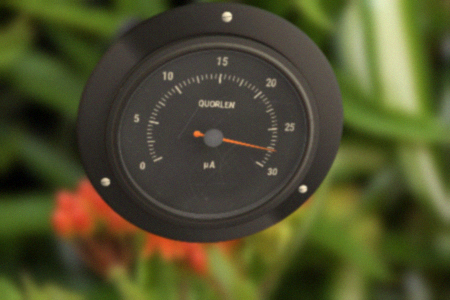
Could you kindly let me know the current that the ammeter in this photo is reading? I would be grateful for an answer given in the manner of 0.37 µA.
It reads 27.5 µA
